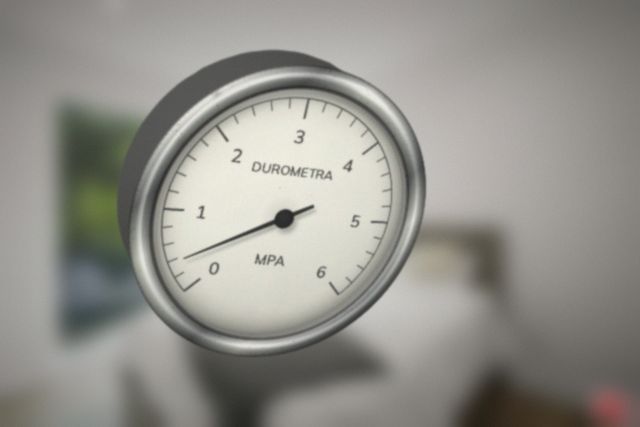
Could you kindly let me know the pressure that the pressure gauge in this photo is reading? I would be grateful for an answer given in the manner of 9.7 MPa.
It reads 0.4 MPa
